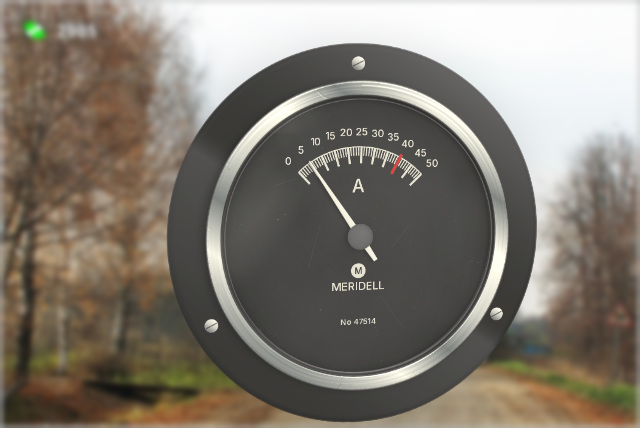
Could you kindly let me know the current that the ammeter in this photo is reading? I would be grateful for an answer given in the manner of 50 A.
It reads 5 A
